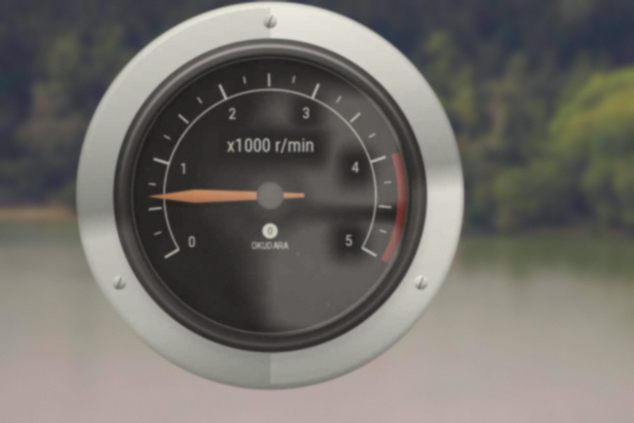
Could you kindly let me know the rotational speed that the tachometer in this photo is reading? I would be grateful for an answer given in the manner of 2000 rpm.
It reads 625 rpm
